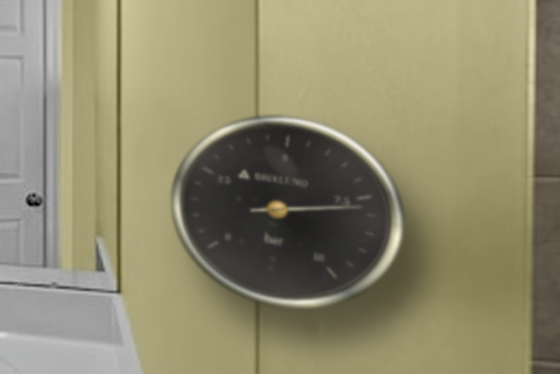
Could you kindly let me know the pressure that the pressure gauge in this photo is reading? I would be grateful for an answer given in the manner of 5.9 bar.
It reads 7.75 bar
